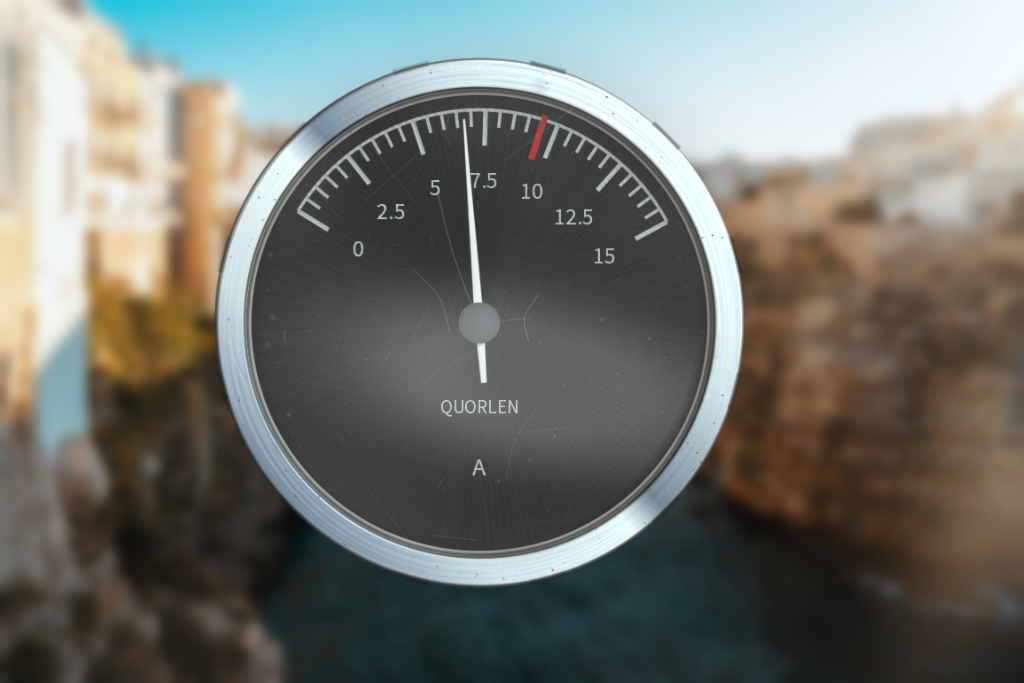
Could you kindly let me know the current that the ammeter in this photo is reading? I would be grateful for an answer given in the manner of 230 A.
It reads 6.75 A
